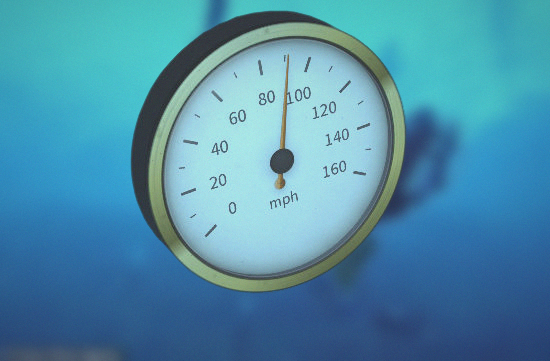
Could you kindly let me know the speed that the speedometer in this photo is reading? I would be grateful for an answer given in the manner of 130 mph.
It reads 90 mph
